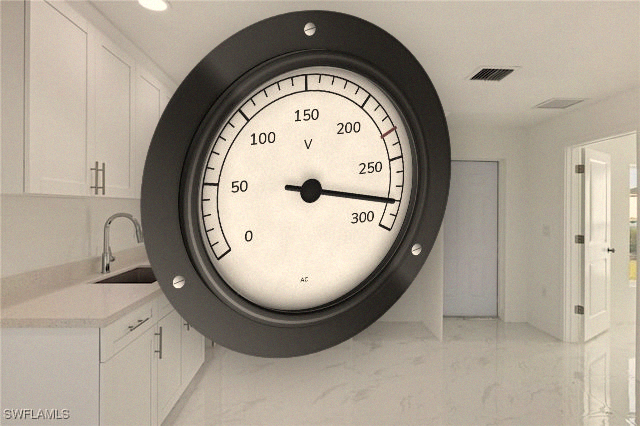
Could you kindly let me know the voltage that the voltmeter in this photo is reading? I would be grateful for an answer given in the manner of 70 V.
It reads 280 V
